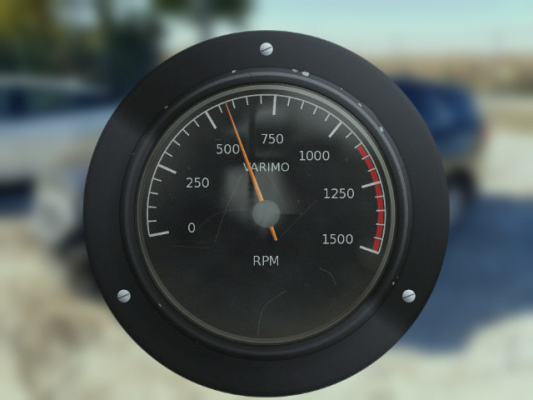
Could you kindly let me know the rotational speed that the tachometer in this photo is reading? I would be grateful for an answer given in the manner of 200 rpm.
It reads 575 rpm
